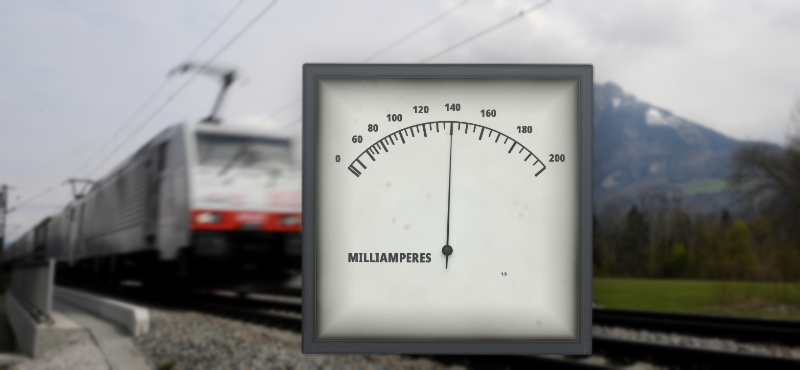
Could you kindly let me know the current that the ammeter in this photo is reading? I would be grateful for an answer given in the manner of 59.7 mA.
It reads 140 mA
